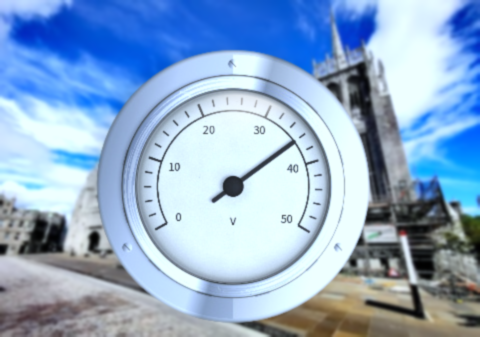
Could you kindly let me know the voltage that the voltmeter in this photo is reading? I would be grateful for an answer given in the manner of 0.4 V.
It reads 36 V
